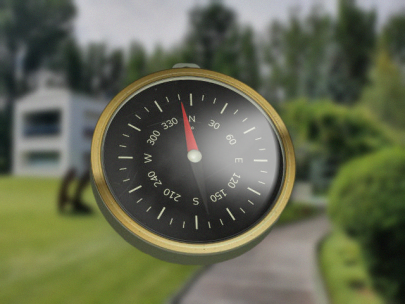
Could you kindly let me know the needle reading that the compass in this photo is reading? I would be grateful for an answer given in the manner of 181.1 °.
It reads 350 °
